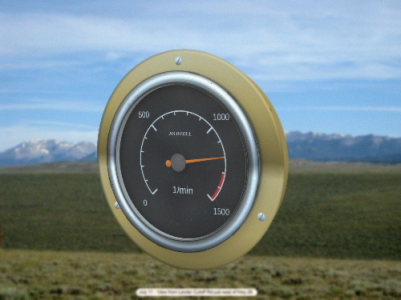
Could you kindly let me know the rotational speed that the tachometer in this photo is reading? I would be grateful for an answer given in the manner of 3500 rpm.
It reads 1200 rpm
